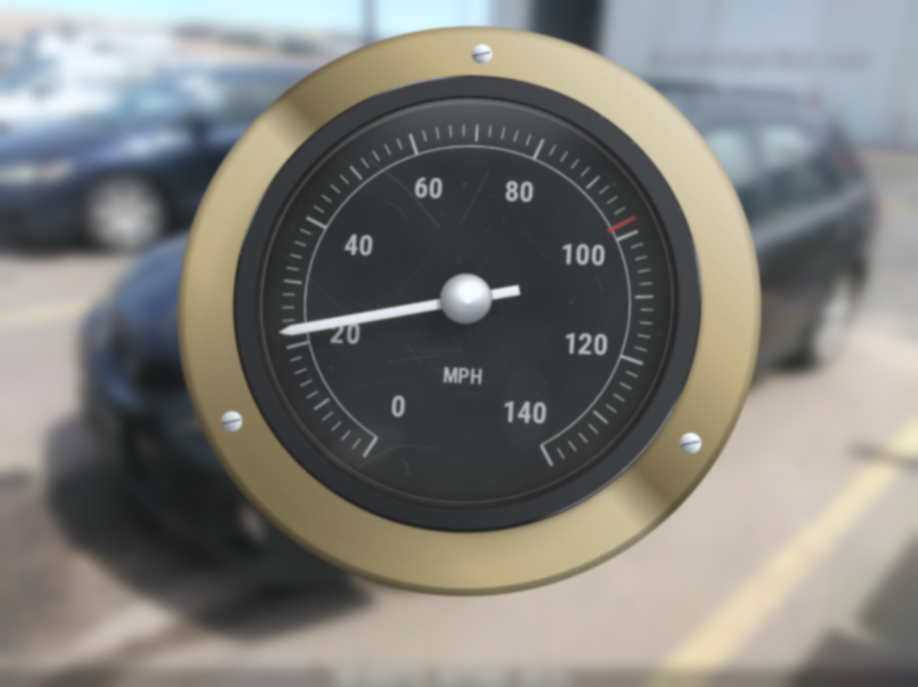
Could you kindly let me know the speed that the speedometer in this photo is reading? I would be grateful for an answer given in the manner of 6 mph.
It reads 22 mph
